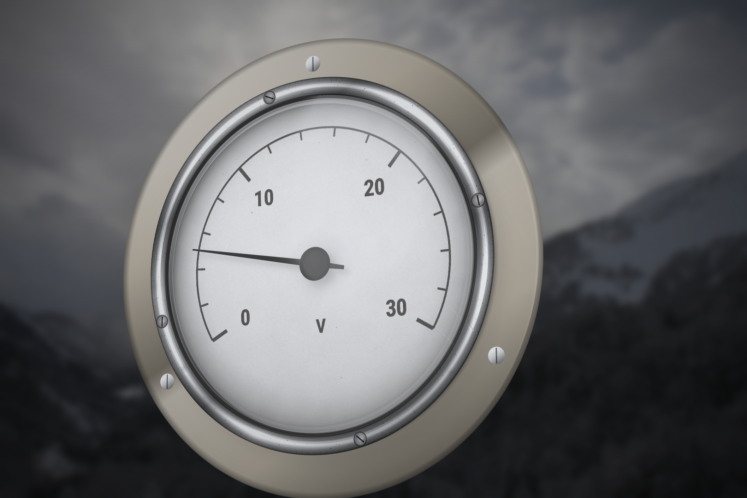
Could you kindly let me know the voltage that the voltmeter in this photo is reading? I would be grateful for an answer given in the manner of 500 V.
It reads 5 V
